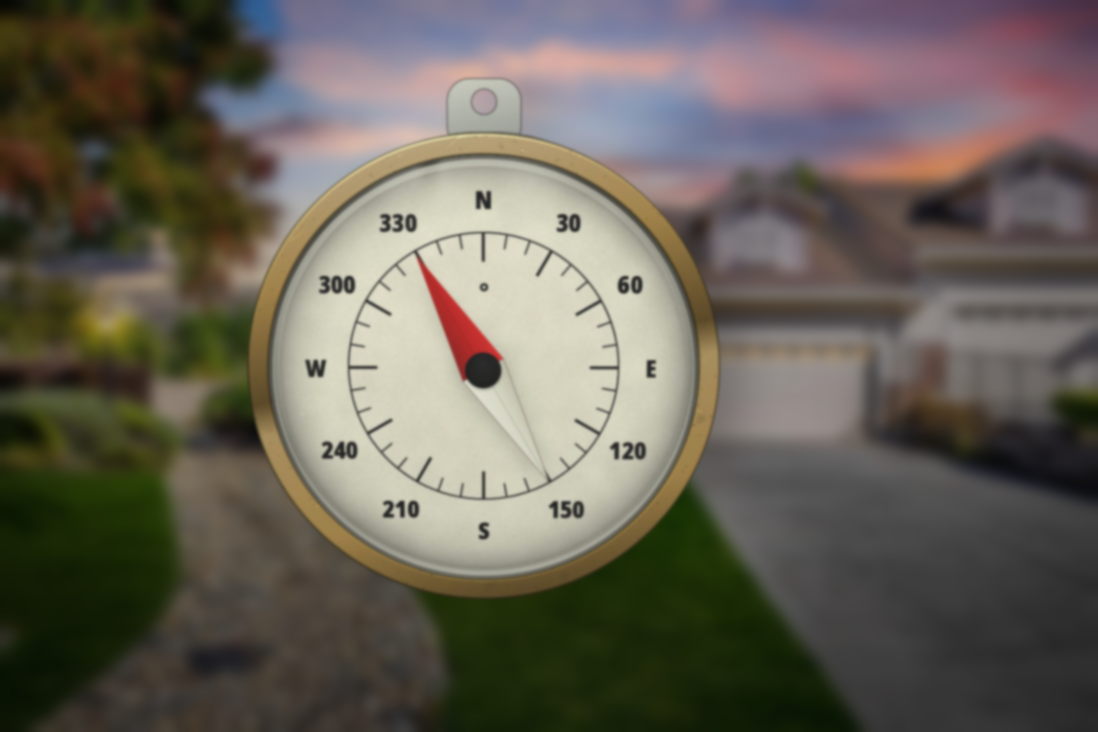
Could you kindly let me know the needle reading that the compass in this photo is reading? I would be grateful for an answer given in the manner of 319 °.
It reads 330 °
